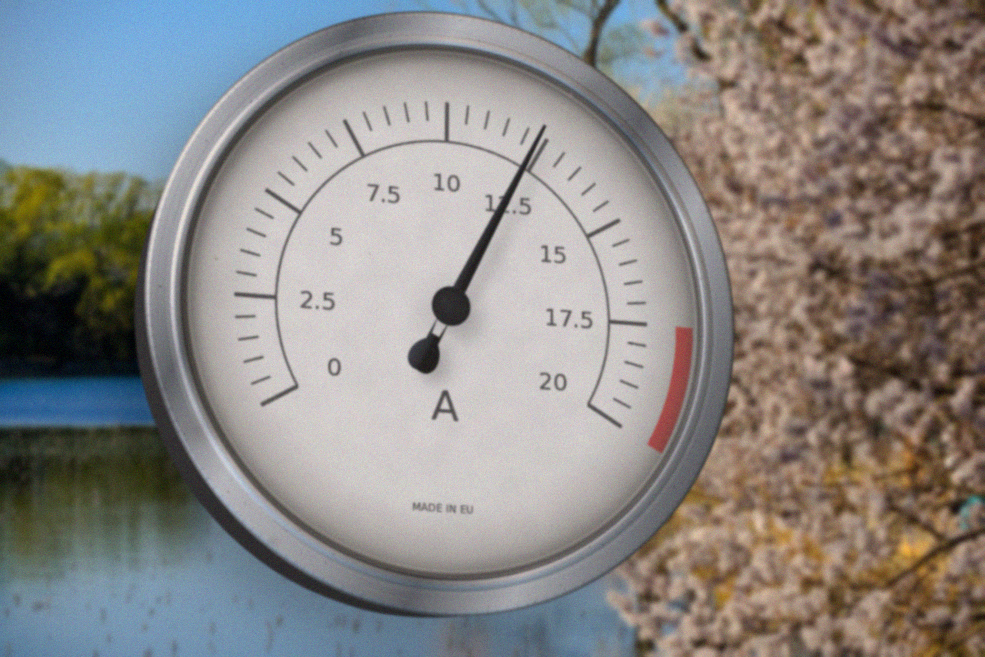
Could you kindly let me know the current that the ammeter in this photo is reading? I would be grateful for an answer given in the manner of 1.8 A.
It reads 12.25 A
